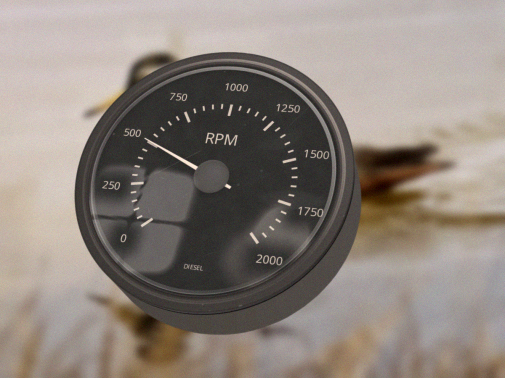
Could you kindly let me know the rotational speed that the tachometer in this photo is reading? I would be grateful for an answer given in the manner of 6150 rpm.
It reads 500 rpm
